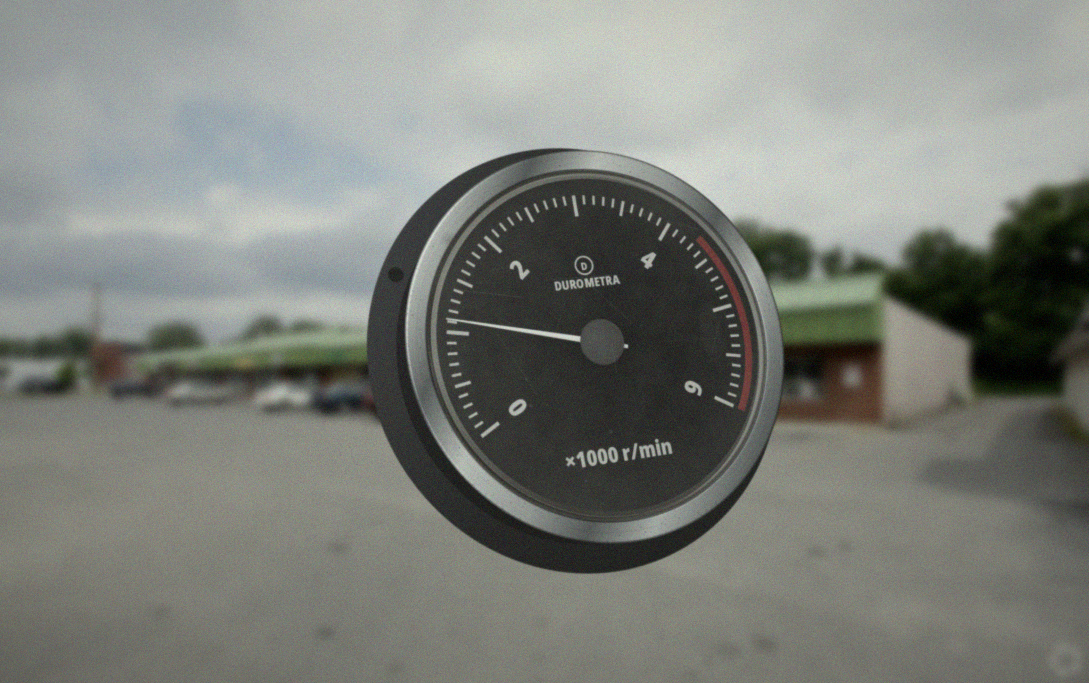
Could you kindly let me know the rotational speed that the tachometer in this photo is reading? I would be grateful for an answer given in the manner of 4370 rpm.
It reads 1100 rpm
